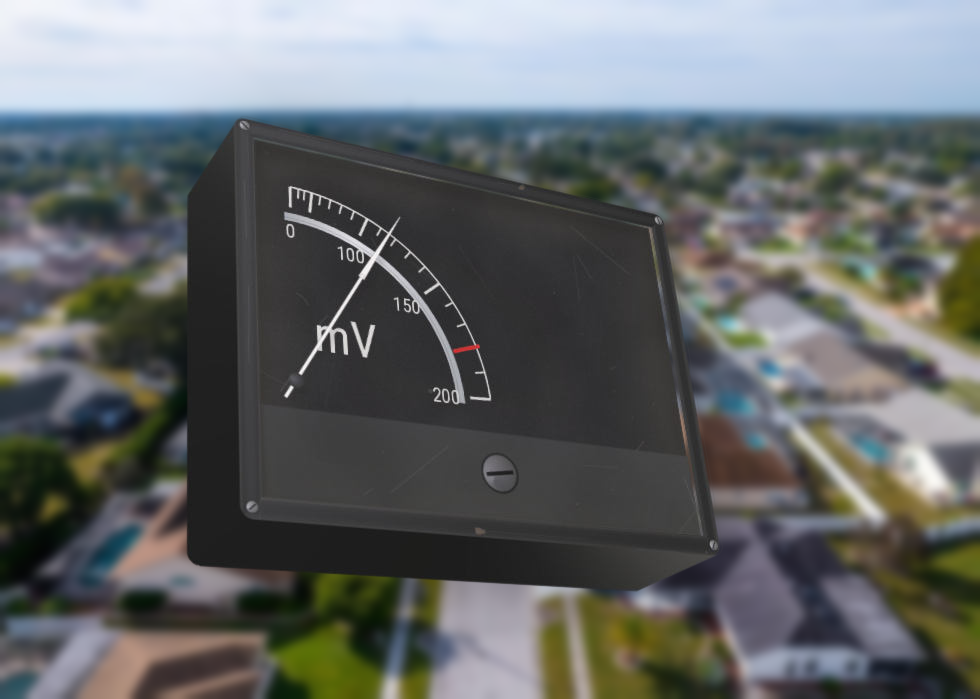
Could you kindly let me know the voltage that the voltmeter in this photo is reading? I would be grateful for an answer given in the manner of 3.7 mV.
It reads 115 mV
